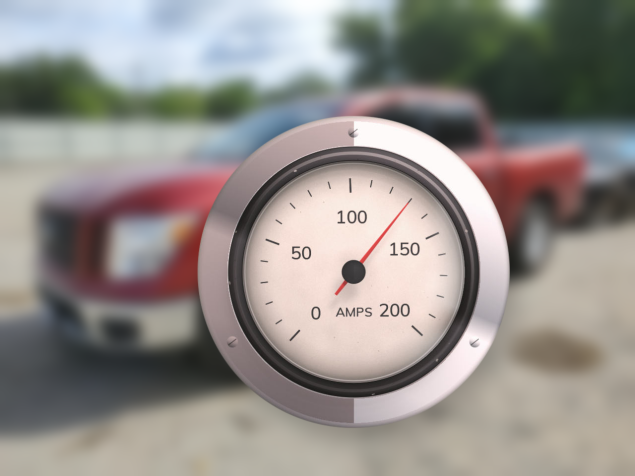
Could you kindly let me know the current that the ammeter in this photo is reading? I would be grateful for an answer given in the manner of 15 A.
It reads 130 A
